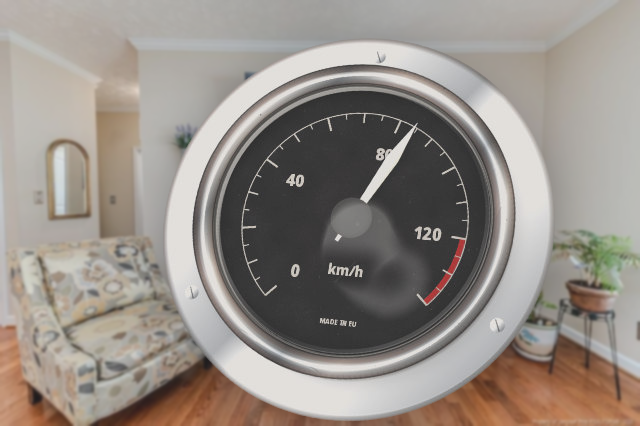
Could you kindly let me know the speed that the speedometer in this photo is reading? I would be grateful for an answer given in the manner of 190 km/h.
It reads 85 km/h
